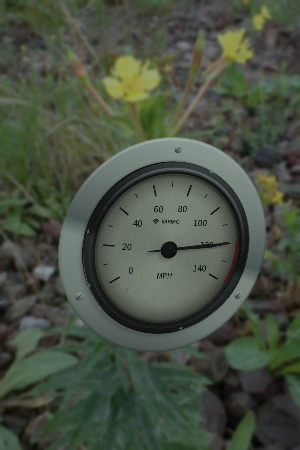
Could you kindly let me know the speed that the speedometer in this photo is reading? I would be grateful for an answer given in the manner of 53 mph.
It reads 120 mph
